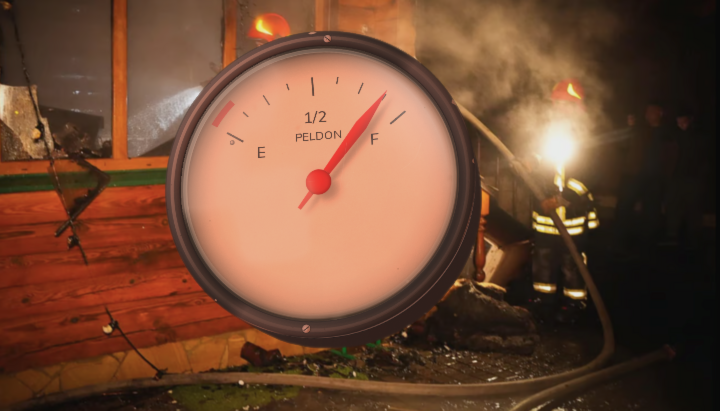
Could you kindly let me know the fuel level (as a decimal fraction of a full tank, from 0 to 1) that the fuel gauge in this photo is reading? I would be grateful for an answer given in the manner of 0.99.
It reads 0.875
